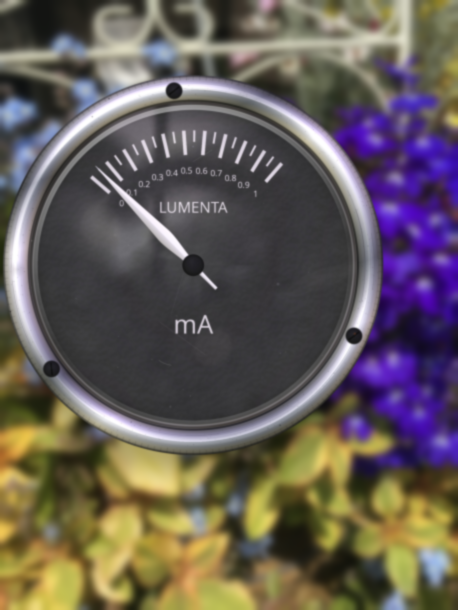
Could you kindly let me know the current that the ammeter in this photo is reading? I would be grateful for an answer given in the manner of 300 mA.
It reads 0.05 mA
